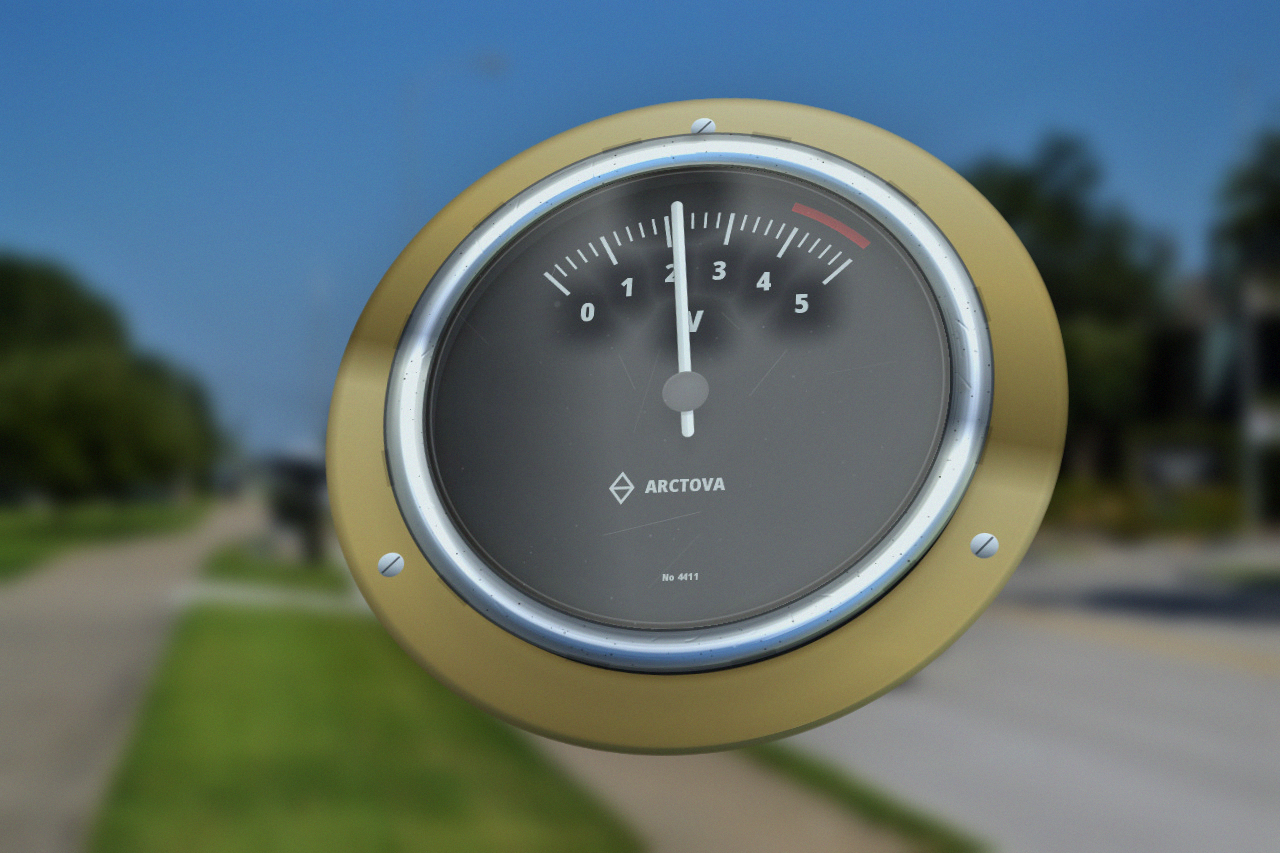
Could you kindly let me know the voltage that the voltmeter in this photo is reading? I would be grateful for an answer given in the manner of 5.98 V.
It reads 2.2 V
